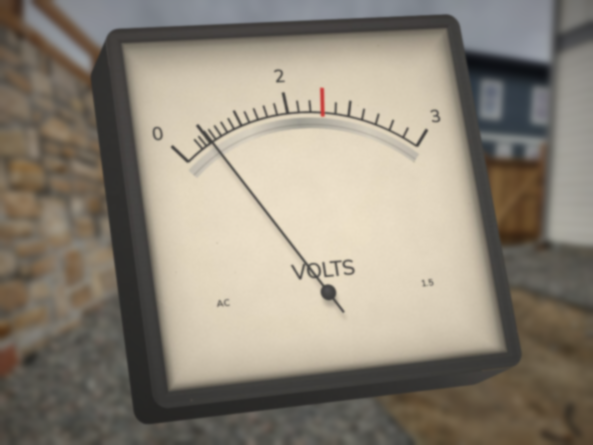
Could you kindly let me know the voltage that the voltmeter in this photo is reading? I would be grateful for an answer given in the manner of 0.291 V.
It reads 1 V
